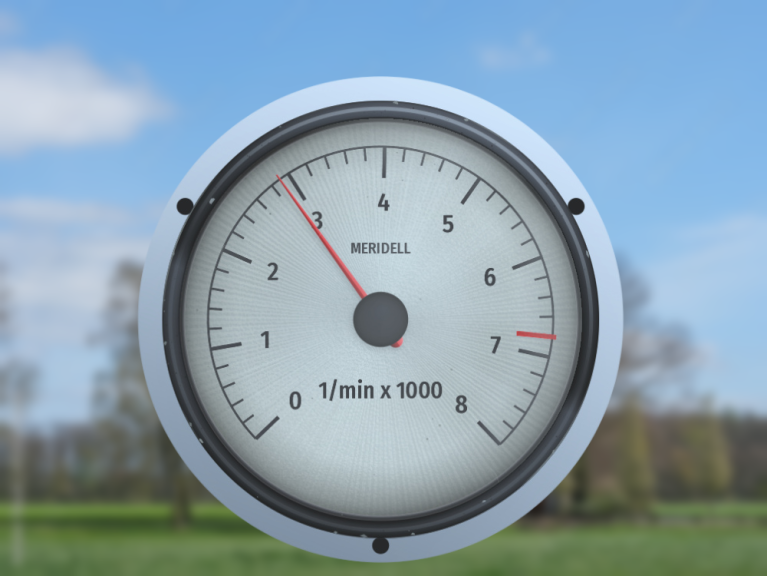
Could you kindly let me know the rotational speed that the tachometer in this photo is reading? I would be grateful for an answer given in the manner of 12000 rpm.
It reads 2900 rpm
